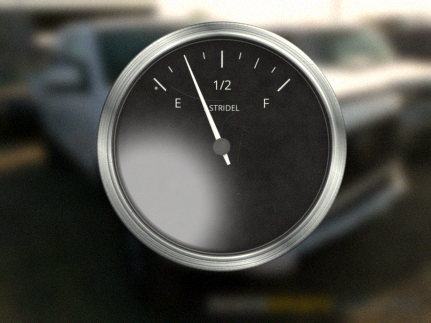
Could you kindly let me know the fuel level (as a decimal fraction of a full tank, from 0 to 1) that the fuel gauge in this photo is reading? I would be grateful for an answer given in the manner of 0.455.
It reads 0.25
